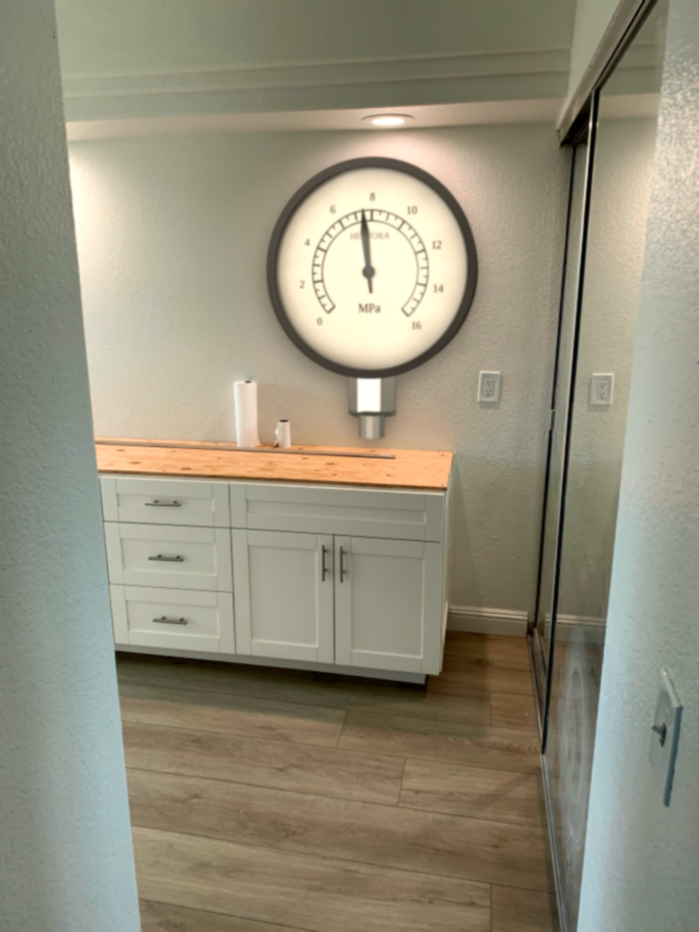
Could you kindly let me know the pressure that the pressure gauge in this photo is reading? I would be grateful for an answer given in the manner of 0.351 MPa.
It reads 7.5 MPa
